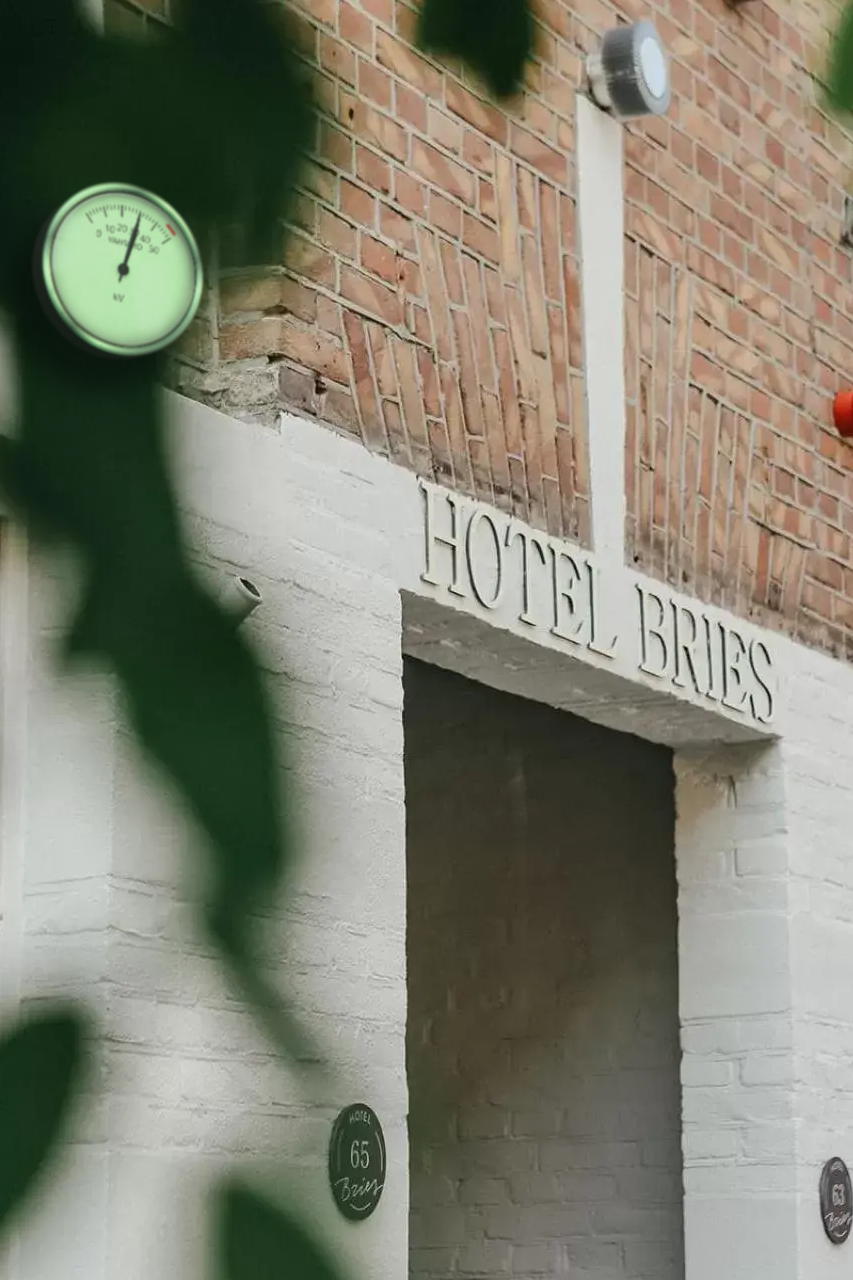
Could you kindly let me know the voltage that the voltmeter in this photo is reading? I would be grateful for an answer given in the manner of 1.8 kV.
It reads 30 kV
